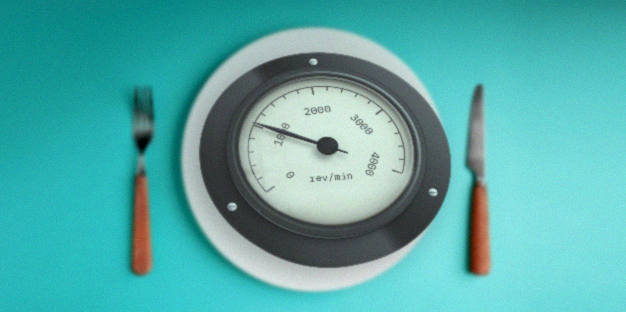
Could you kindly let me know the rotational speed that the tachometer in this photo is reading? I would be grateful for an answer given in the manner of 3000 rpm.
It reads 1000 rpm
